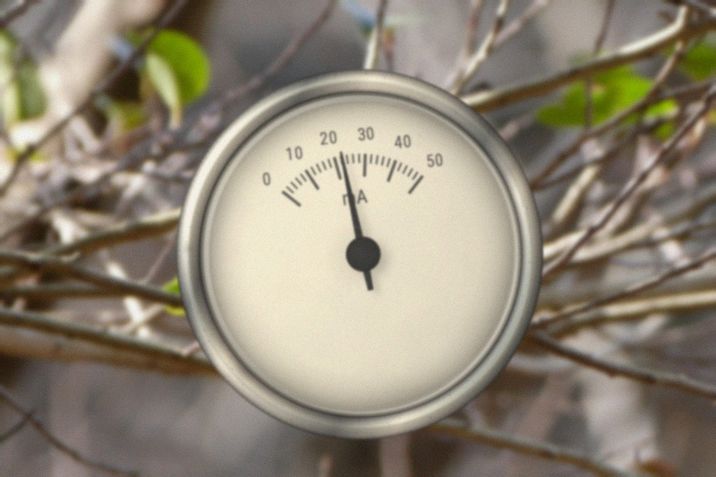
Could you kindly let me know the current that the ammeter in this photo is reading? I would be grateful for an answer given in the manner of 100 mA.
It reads 22 mA
